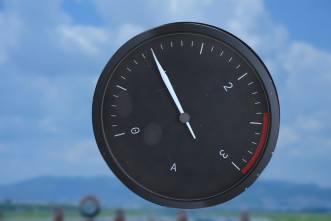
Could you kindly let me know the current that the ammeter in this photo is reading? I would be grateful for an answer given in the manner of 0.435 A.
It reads 1 A
